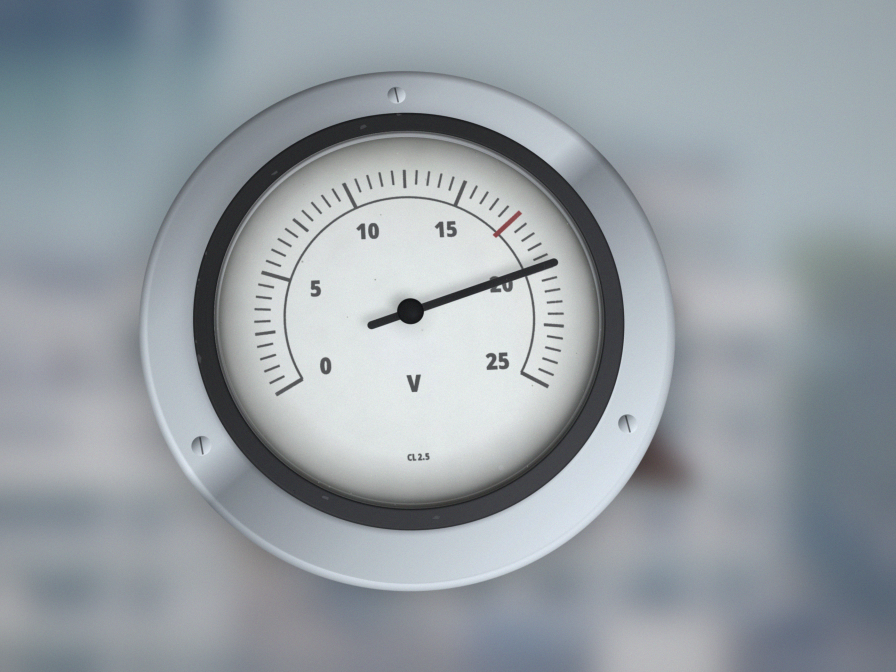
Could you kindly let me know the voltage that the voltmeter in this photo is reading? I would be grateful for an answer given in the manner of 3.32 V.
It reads 20 V
